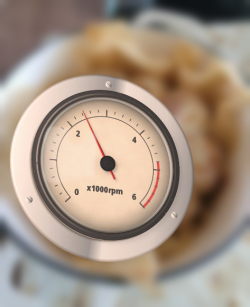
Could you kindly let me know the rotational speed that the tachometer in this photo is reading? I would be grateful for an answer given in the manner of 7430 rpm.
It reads 2400 rpm
